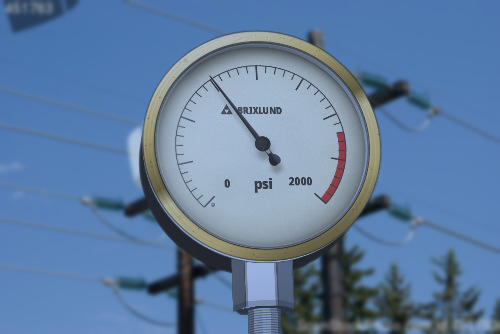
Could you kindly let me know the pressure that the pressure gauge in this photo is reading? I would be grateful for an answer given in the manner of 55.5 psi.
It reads 750 psi
